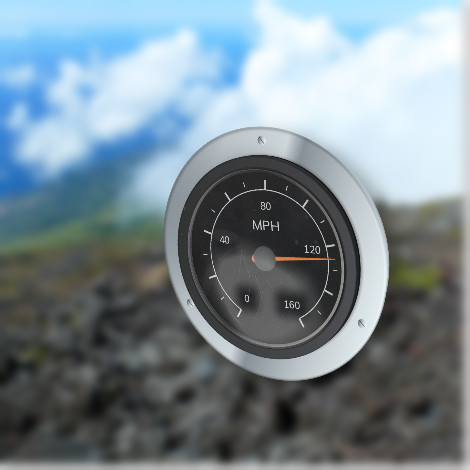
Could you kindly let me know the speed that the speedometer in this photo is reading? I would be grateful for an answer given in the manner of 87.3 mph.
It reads 125 mph
